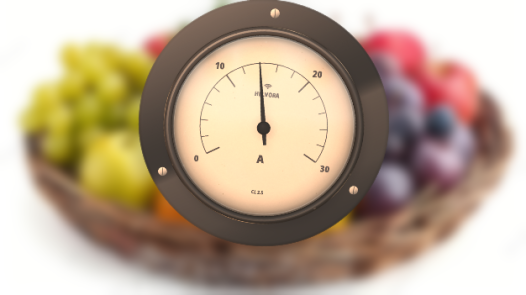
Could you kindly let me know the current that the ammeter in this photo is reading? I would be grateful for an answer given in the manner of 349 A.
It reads 14 A
